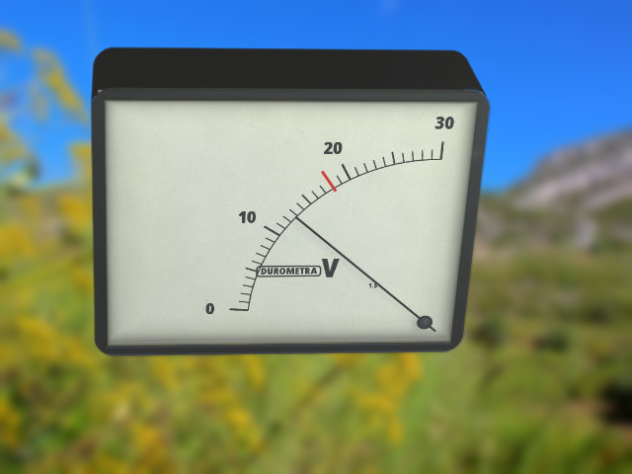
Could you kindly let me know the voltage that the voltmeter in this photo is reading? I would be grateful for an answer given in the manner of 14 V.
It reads 13 V
